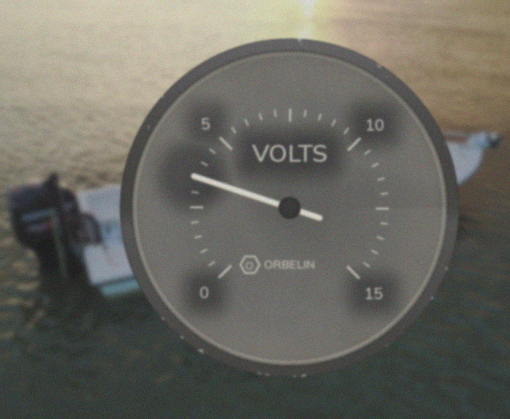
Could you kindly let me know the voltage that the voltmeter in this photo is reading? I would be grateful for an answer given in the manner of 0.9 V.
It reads 3.5 V
